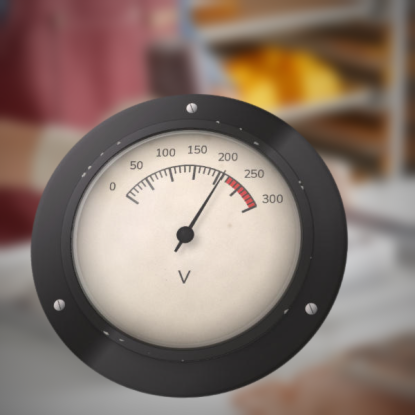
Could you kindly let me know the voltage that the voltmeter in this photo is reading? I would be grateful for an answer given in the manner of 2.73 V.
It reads 210 V
